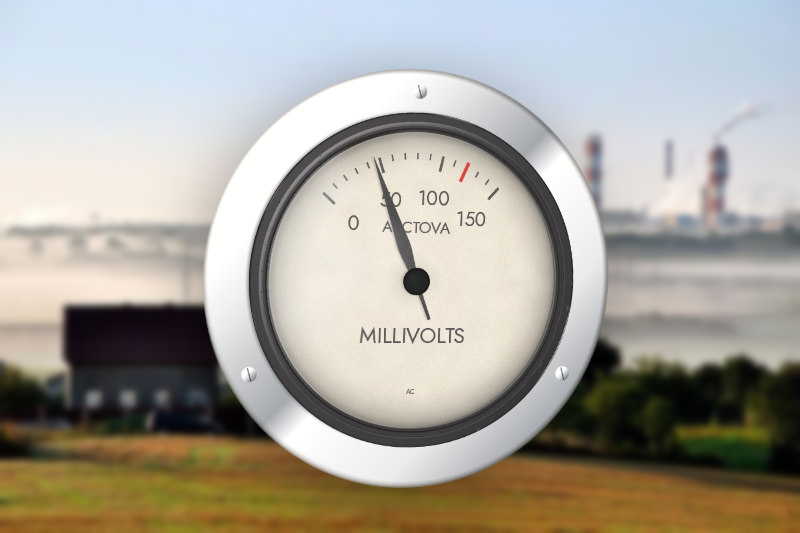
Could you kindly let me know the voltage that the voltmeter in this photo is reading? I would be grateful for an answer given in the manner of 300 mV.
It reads 45 mV
